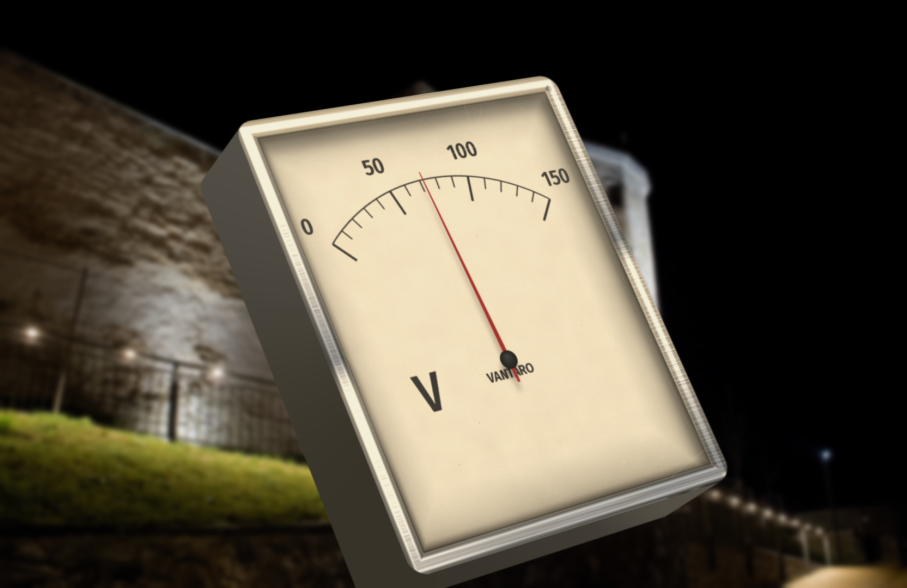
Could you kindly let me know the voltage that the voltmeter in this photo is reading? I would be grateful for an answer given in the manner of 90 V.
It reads 70 V
